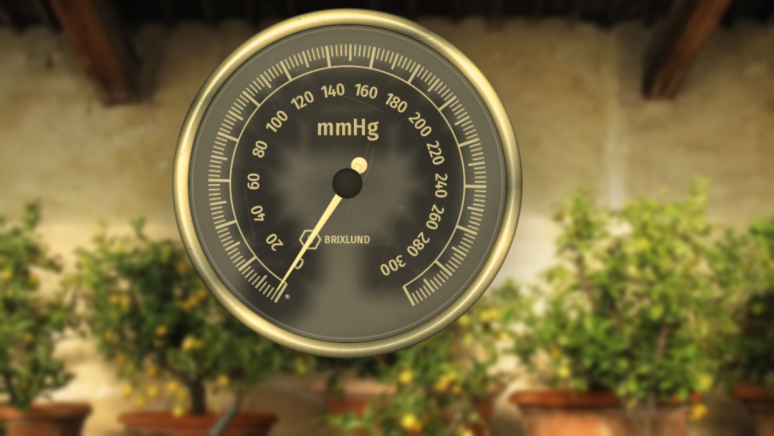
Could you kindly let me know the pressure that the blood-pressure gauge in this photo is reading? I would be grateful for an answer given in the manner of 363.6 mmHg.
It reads 2 mmHg
